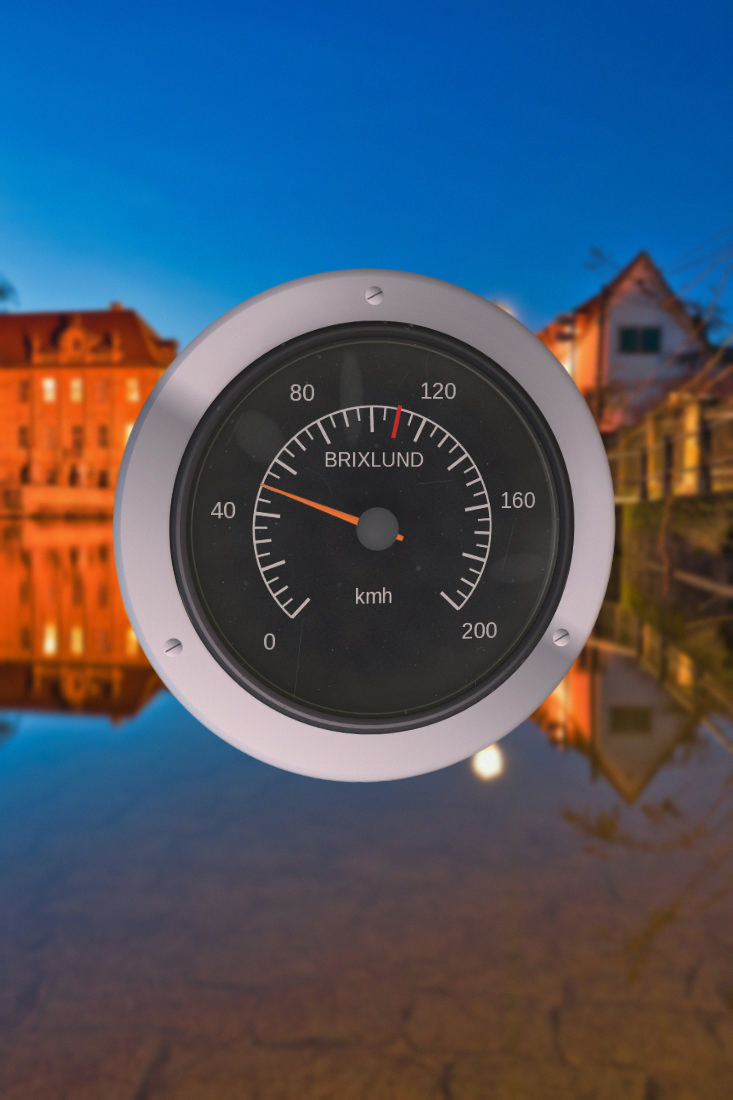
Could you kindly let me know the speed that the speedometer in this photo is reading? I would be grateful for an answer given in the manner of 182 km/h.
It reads 50 km/h
